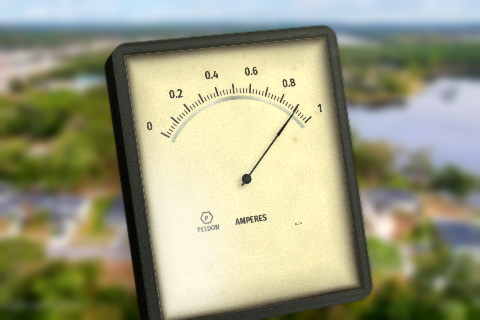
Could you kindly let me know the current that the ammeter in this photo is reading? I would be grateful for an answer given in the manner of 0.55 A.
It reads 0.9 A
